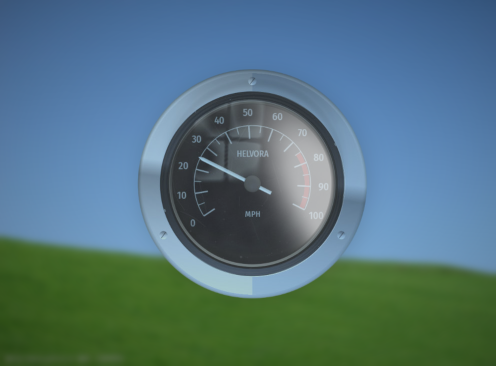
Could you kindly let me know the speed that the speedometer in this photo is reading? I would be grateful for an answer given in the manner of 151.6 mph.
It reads 25 mph
